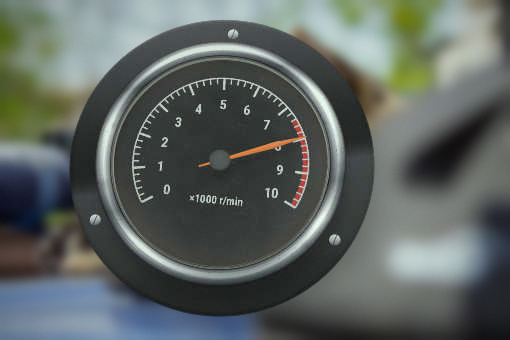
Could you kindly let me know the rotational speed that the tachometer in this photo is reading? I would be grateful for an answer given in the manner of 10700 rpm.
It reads 8000 rpm
